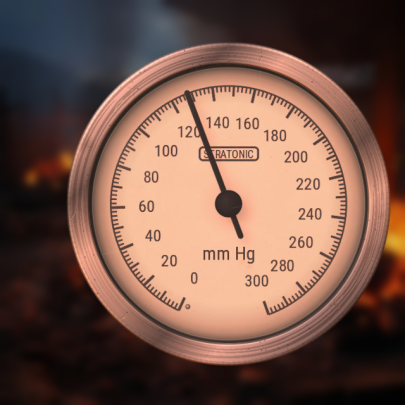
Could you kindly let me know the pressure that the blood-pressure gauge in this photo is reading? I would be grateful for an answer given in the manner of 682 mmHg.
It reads 128 mmHg
